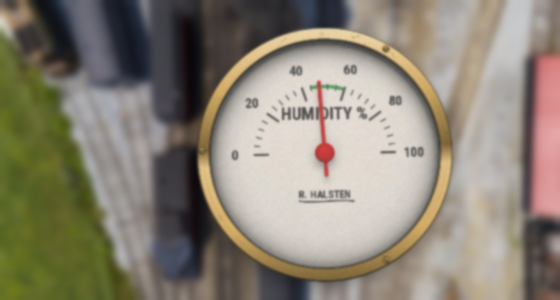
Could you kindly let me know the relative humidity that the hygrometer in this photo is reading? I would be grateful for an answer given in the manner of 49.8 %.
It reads 48 %
